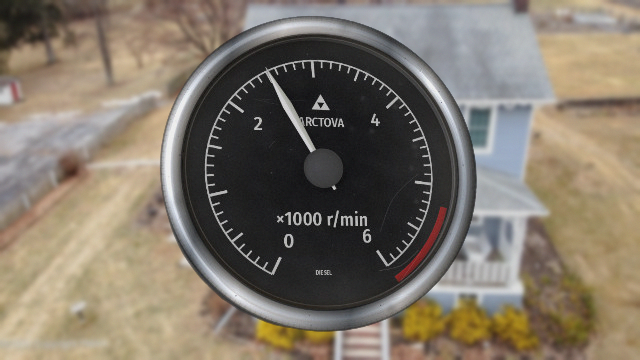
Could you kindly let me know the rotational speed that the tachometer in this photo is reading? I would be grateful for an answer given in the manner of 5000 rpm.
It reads 2500 rpm
